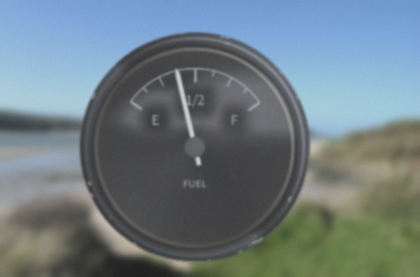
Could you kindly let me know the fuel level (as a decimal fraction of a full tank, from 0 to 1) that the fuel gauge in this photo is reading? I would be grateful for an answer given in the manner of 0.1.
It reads 0.375
